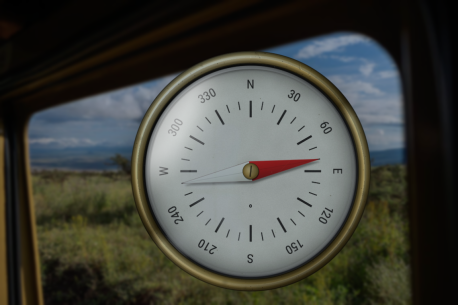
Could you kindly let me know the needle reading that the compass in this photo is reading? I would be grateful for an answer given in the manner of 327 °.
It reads 80 °
